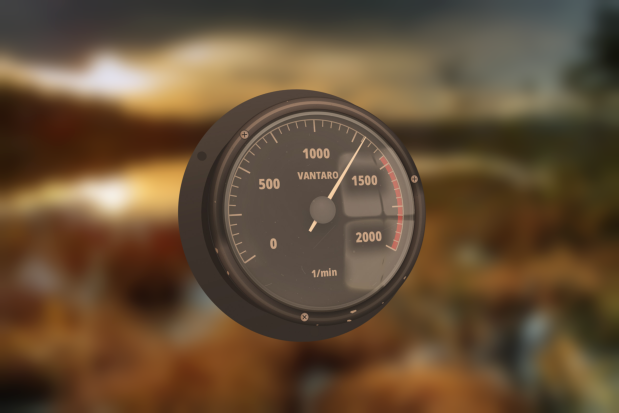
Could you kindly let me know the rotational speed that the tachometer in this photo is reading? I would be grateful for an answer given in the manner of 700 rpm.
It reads 1300 rpm
